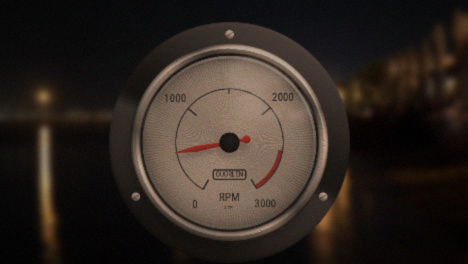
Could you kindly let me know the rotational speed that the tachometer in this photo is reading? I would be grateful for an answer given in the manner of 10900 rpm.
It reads 500 rpm
